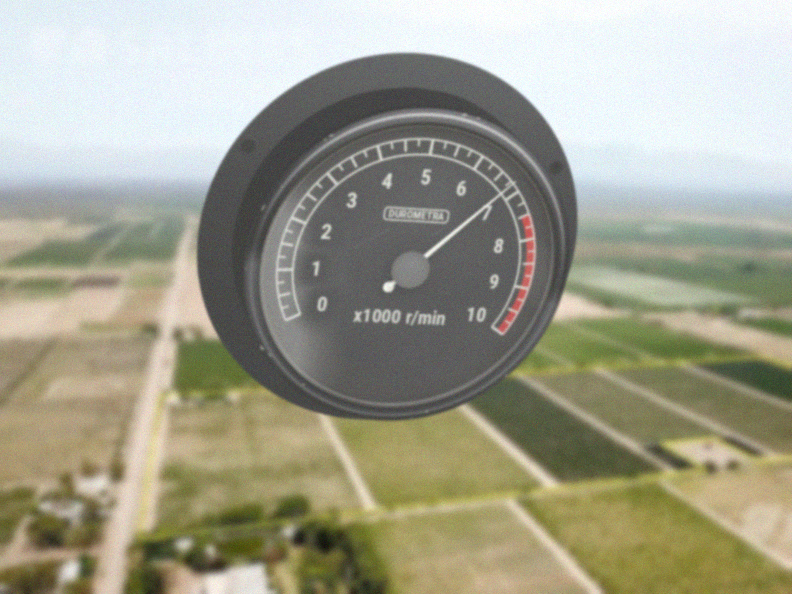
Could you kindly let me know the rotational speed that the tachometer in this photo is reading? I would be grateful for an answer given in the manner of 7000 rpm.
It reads 6750 rpm
